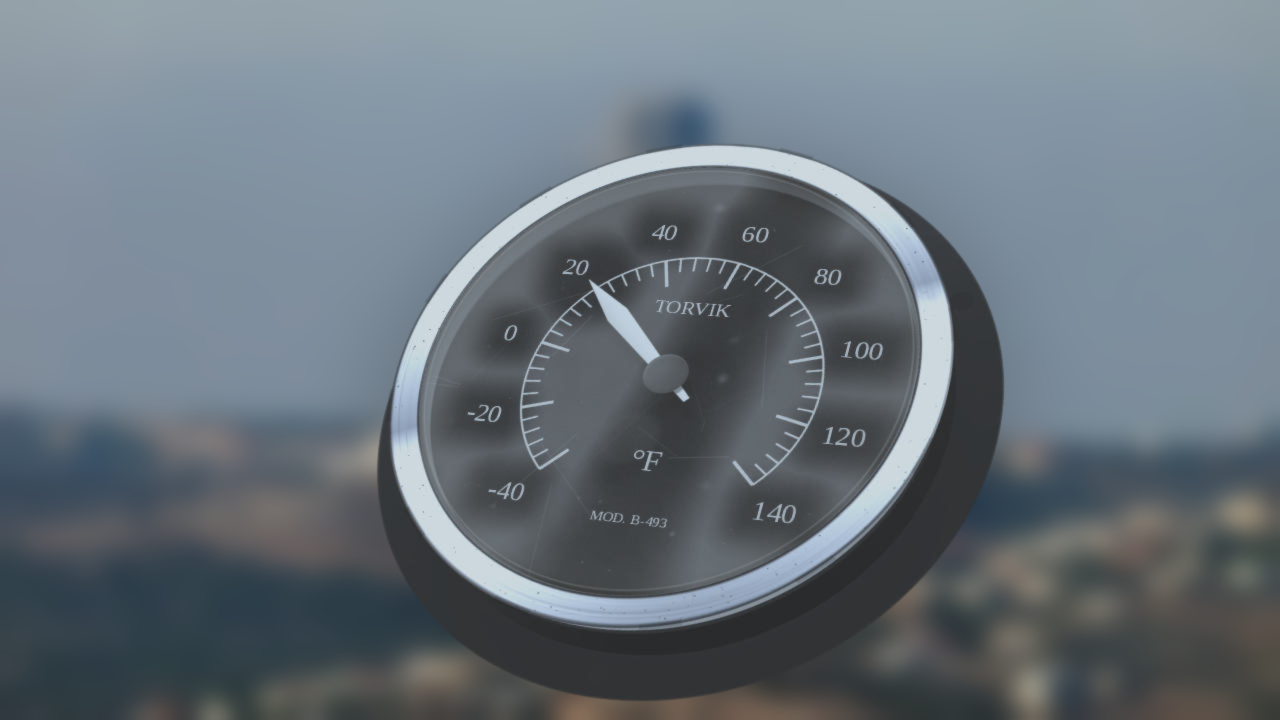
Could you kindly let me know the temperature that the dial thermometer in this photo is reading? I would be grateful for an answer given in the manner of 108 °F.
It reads 20 °F
